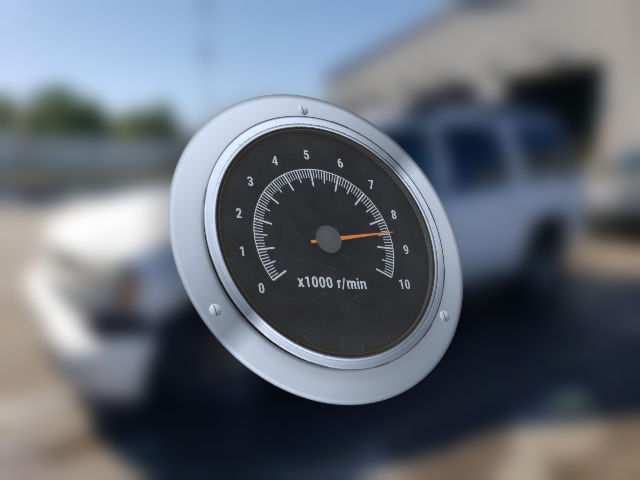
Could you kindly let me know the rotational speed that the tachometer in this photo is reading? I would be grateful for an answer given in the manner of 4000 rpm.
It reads 8500 rpm
